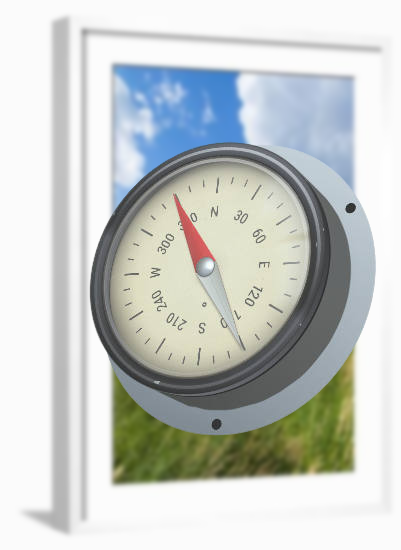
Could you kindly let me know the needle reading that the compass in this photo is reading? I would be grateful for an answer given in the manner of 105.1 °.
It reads 330 °
